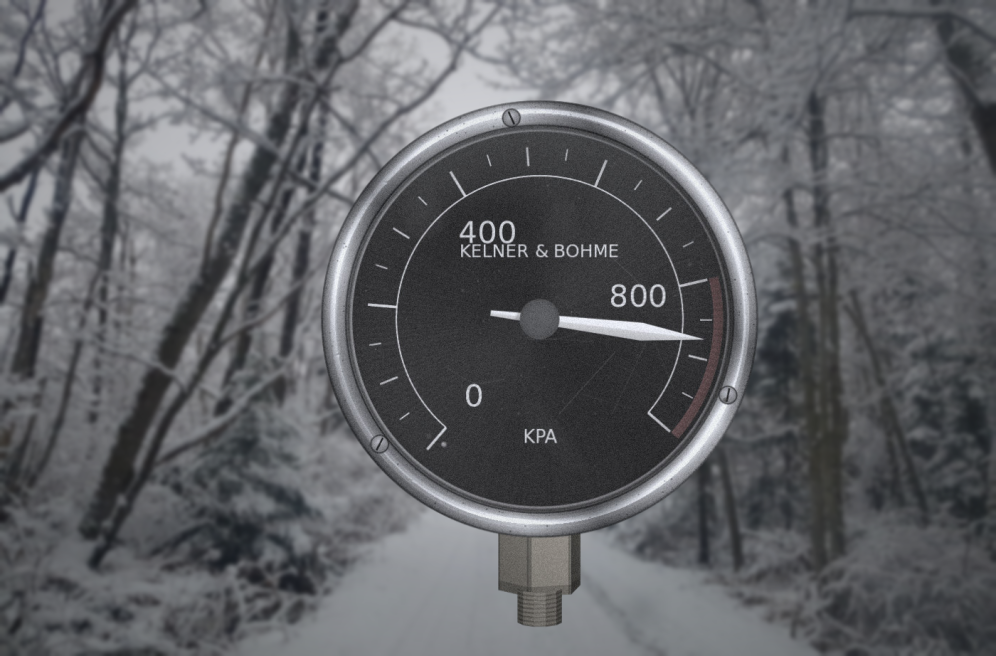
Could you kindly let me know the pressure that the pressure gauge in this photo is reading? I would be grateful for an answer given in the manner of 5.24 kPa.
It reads 875 kPa
